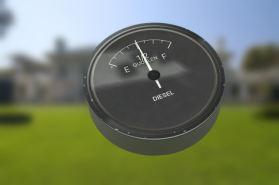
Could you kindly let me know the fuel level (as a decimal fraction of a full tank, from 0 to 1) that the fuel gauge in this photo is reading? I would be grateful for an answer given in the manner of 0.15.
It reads 0.5
